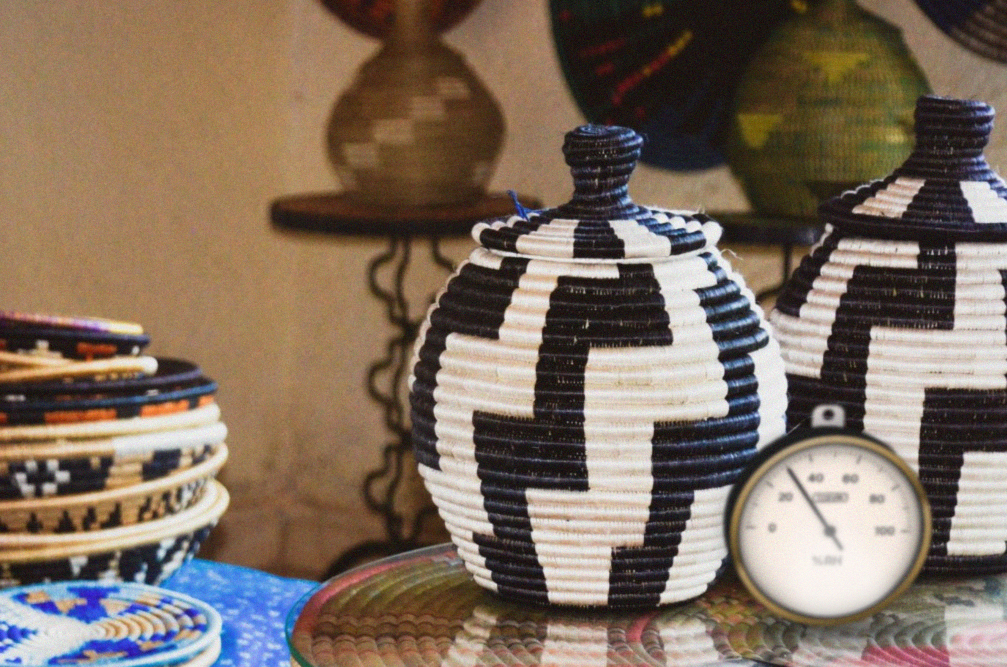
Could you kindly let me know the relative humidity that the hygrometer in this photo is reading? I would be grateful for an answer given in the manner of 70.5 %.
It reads 30 %
